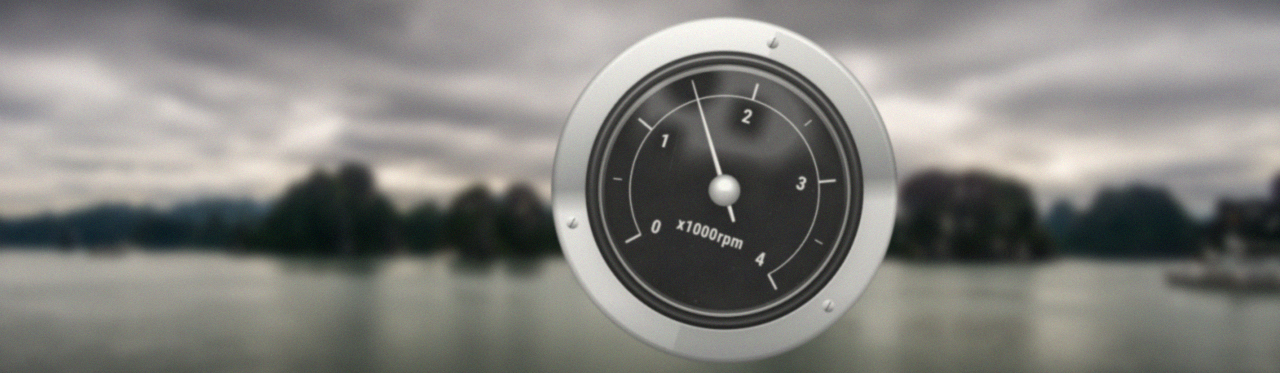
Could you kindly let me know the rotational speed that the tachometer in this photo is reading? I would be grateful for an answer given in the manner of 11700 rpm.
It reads 1500 rpm
